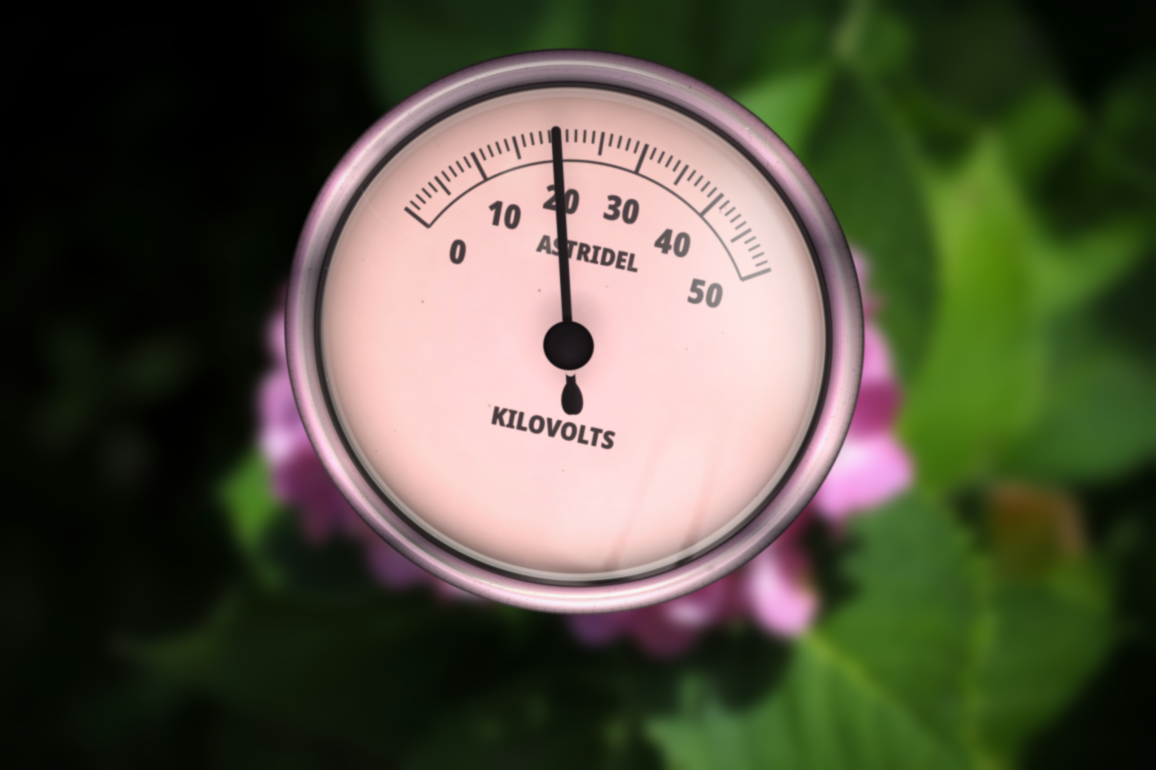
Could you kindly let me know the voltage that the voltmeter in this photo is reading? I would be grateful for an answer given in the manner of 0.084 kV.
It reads 20 kV
